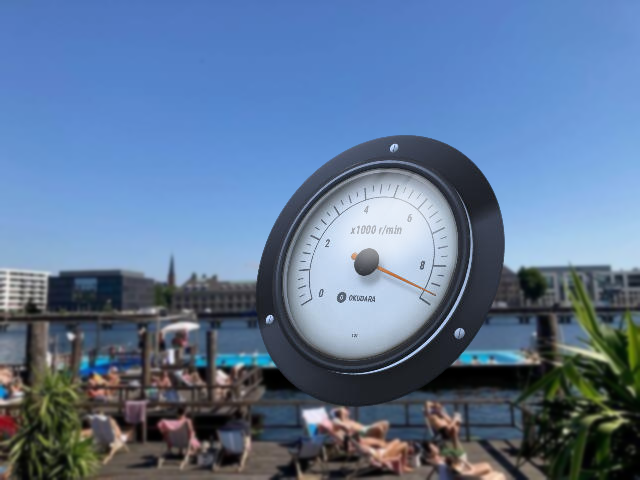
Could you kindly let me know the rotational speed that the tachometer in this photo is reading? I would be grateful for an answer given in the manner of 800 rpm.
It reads 8750 rpm
